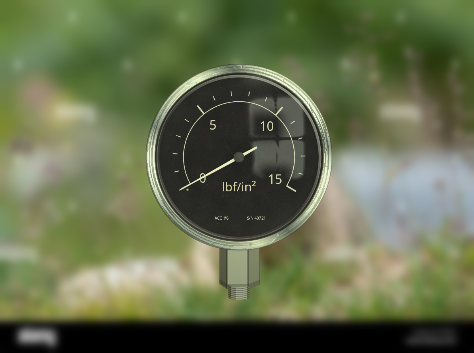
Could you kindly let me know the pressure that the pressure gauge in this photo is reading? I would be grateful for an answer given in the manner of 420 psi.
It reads 0 psi
